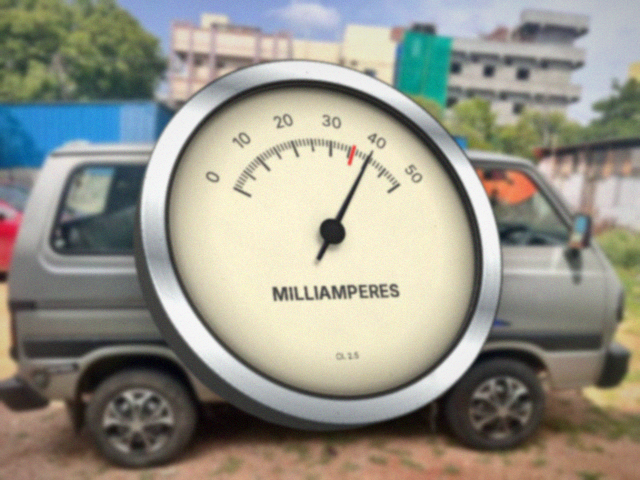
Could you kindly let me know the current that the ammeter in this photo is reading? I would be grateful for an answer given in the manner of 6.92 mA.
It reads 40 mA
